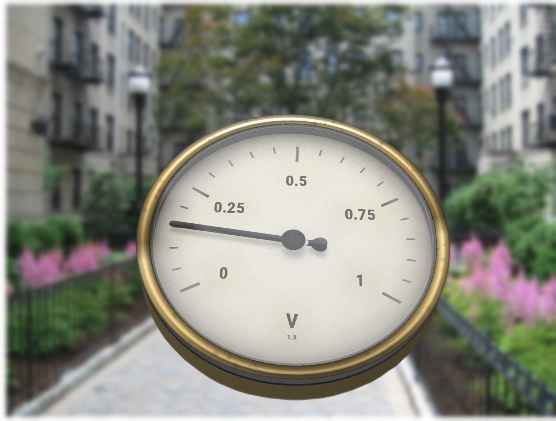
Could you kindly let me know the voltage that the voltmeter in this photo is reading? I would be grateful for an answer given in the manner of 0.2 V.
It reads 0.15 V
